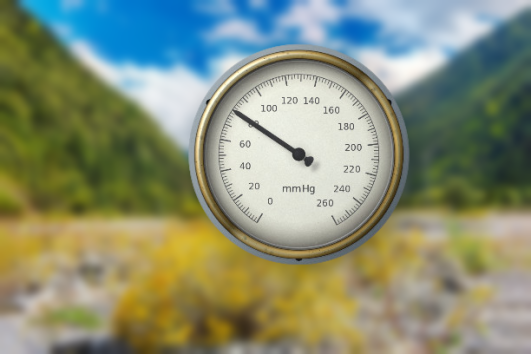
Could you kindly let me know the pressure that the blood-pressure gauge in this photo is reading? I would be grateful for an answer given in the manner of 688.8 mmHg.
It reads 80 mmHg
